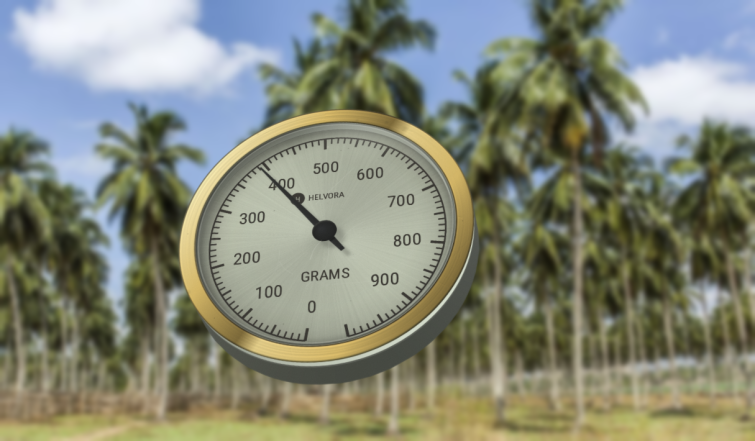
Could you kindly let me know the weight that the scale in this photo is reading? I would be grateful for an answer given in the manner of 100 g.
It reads 390 g
